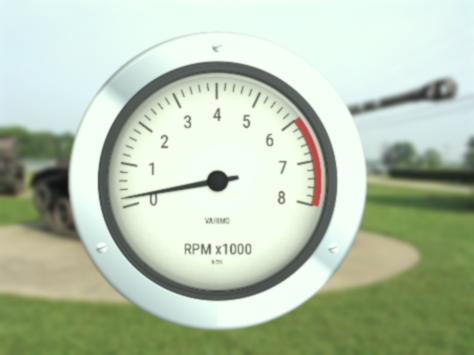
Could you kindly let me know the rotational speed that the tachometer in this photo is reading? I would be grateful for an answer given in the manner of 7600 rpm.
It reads 200 rpm
